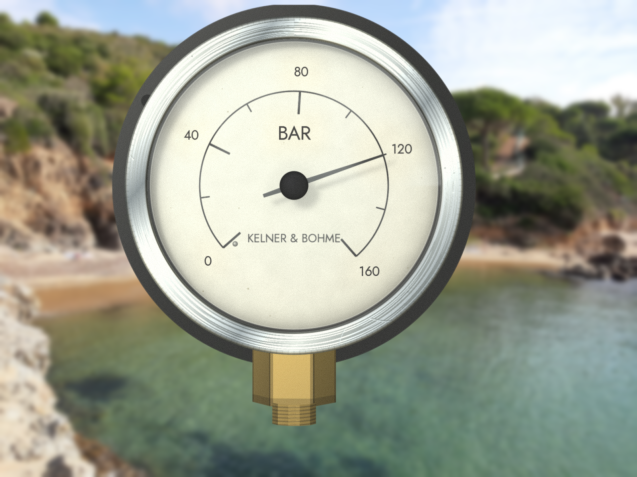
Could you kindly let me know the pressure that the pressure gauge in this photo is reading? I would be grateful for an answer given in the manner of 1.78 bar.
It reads 120 bar
